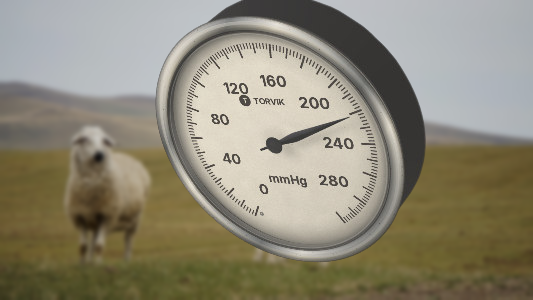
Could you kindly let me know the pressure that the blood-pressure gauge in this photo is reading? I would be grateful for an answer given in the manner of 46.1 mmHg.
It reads 220 mmHg
